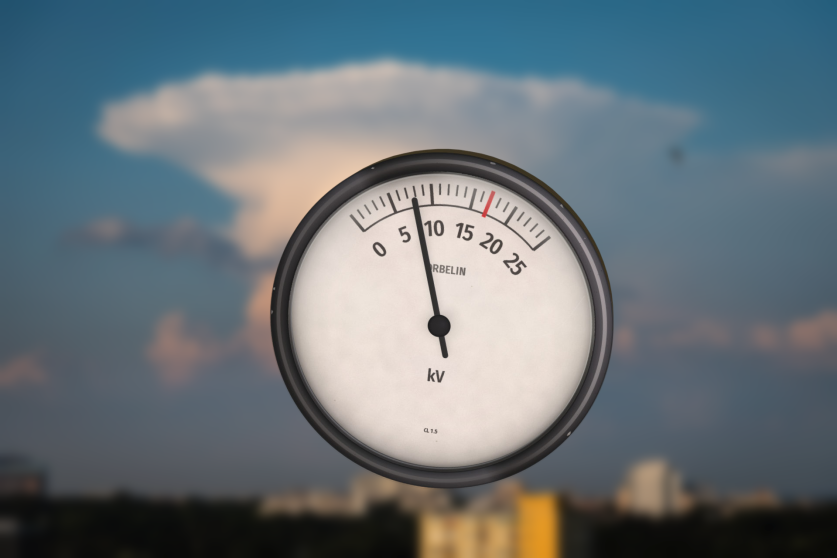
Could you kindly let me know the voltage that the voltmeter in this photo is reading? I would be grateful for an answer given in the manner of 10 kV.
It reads 8 kV
